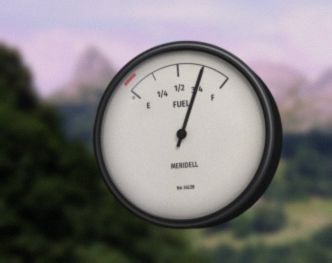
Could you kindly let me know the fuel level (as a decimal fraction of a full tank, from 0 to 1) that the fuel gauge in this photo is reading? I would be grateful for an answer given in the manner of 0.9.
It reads 0.75
